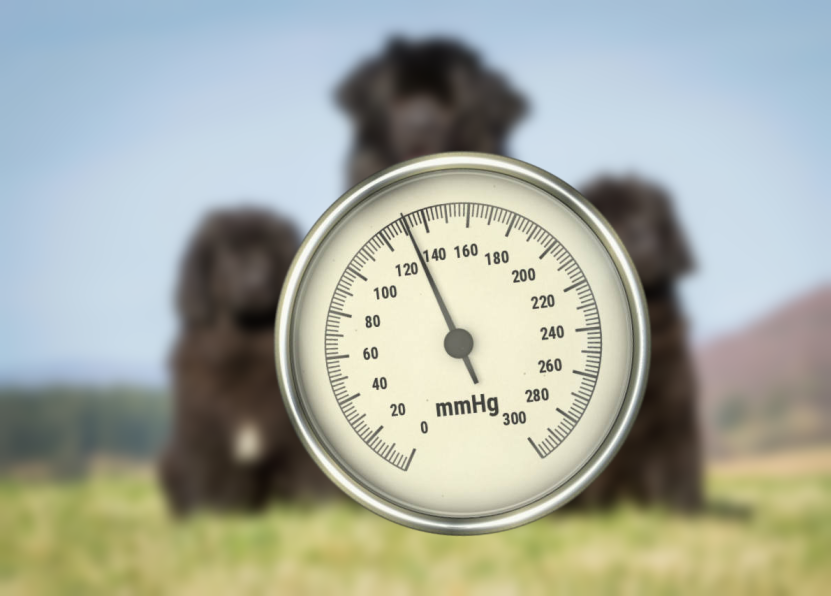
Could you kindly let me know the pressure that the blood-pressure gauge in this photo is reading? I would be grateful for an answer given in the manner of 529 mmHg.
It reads 132 mmHg
